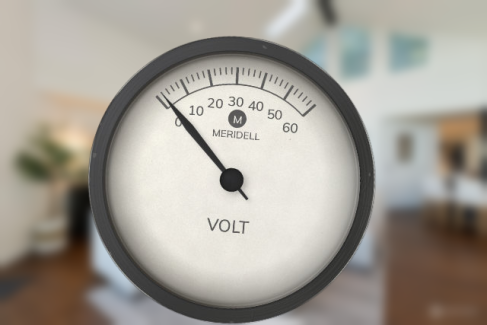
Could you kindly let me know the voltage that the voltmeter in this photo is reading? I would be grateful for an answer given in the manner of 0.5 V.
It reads 2 V
